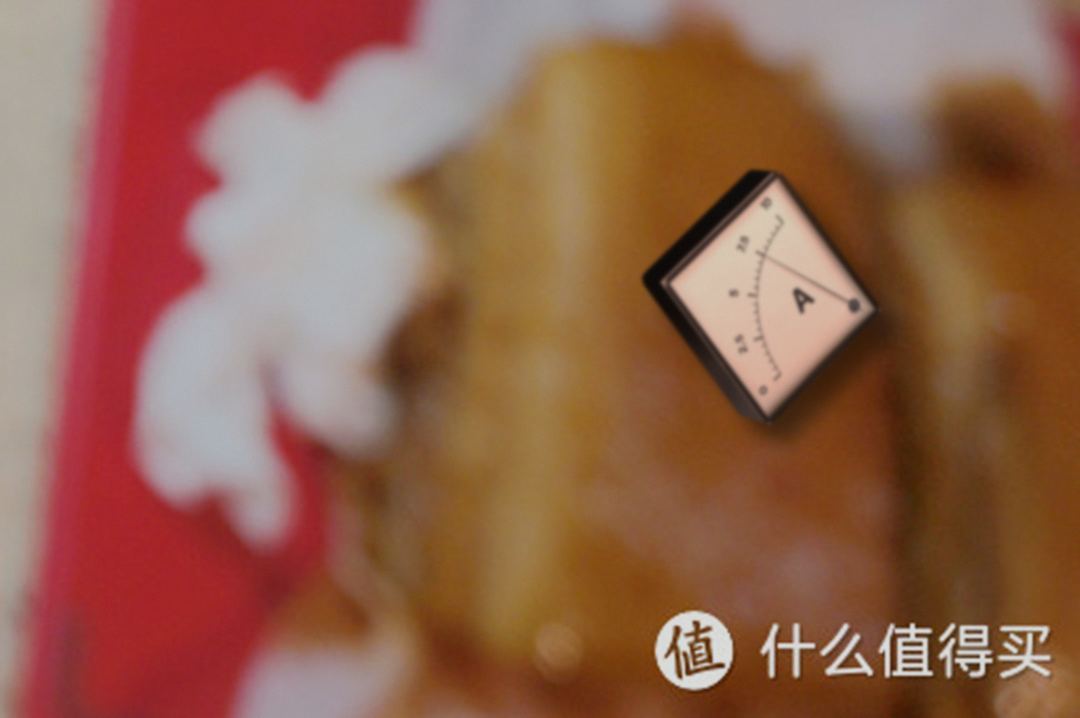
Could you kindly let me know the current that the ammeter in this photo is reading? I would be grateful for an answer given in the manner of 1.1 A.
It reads 7.5 A
